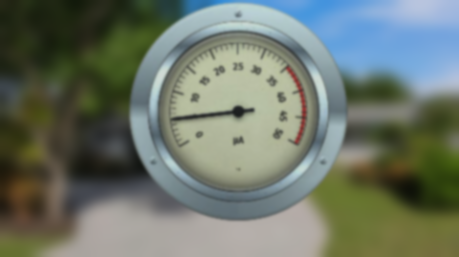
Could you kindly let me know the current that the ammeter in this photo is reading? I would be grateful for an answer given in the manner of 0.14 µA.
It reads 5 µA
